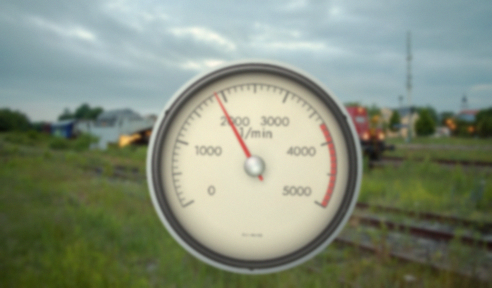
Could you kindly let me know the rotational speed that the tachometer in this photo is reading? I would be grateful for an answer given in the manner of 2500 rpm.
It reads 1900 rpm
